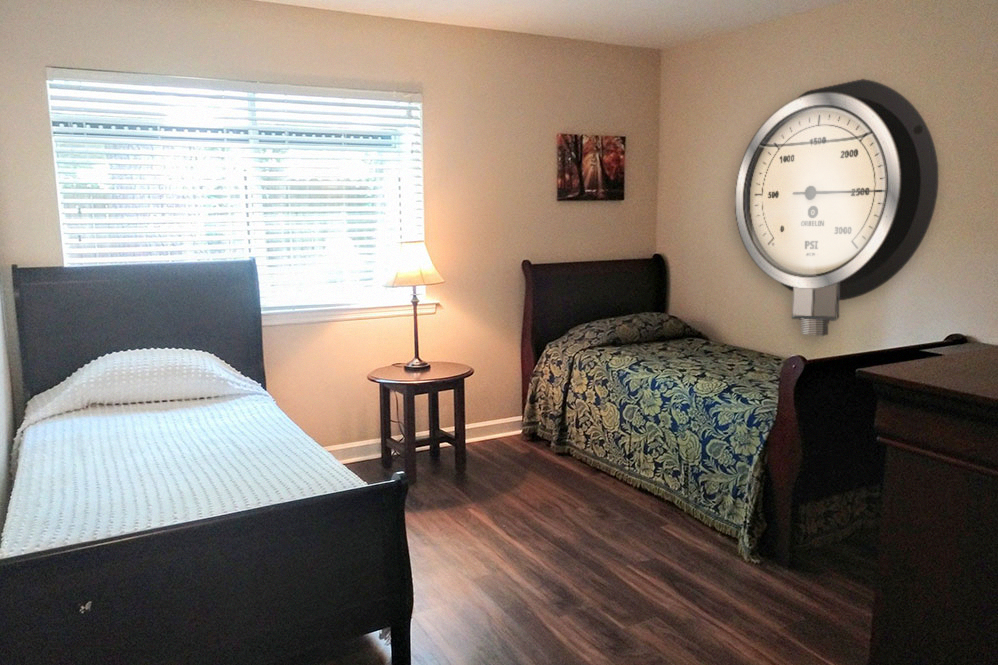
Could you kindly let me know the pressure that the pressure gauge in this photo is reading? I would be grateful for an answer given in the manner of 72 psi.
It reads 2500 psi
